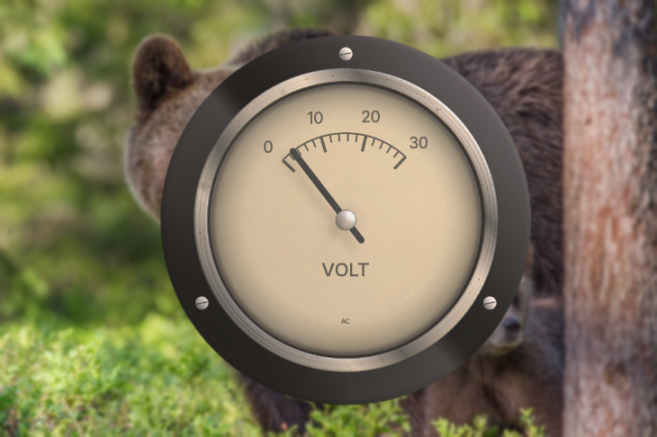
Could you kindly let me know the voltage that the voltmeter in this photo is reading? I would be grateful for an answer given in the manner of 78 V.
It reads 3 V
